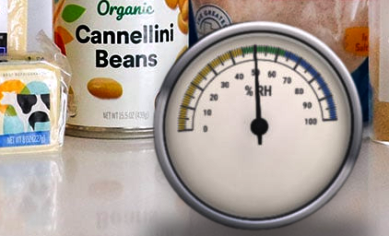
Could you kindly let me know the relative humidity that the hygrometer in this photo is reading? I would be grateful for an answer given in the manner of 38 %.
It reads 50 %
